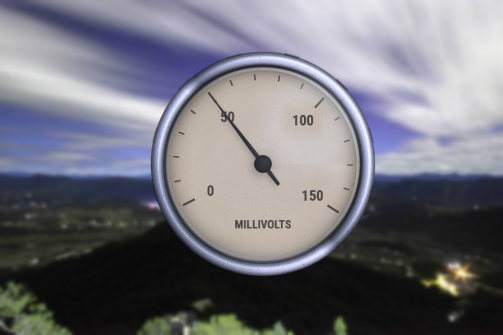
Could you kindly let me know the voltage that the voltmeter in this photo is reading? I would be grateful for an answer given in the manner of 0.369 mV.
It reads 50 mV
